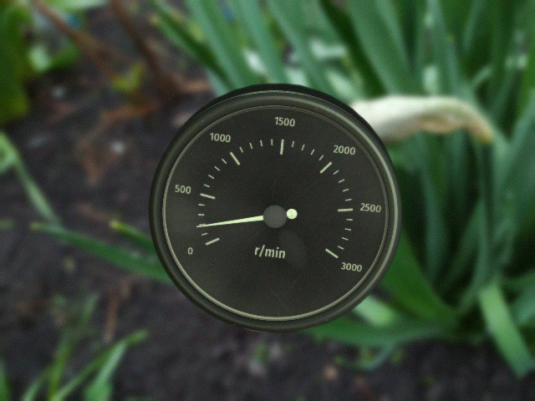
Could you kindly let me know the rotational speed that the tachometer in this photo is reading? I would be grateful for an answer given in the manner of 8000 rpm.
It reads 200 rpm
